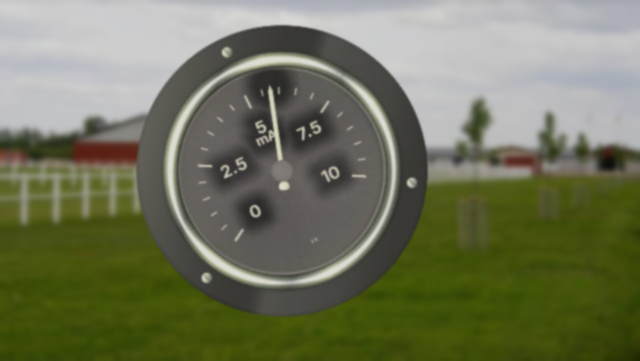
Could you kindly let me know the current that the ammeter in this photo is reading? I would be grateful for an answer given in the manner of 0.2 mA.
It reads 5.75 mA
